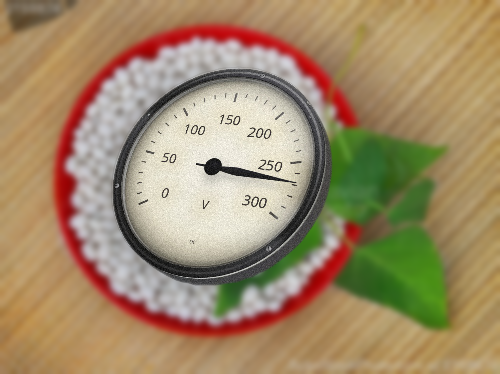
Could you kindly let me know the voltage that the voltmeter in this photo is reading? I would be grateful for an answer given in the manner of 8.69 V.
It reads 270 V
